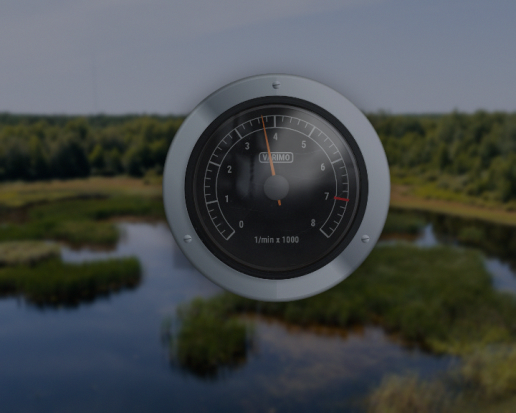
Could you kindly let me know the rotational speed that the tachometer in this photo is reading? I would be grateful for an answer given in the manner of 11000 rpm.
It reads 3700 rpm
